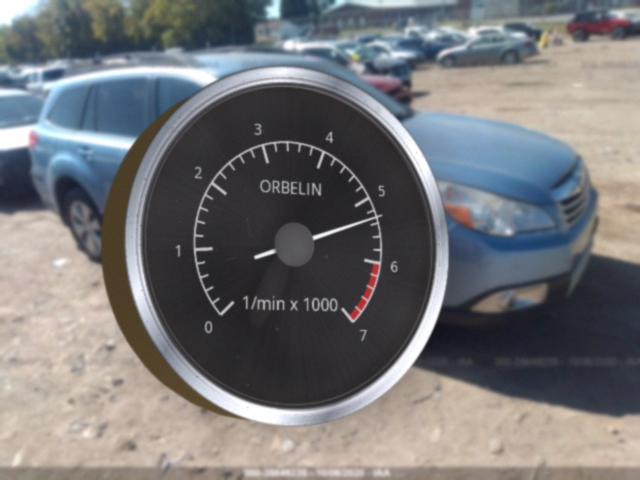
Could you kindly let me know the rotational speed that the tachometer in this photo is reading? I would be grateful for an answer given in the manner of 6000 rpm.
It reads 5300 rpm
